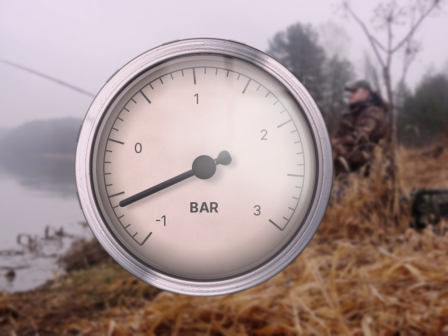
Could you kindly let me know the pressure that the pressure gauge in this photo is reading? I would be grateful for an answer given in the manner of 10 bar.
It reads -0.6 bar
